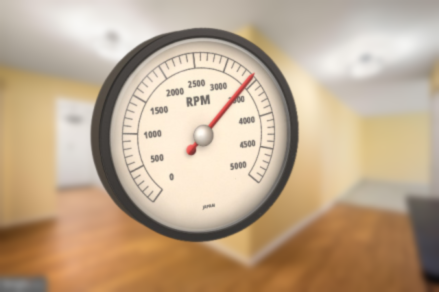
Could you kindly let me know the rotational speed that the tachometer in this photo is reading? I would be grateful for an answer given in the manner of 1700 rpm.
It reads 3400 rpm
